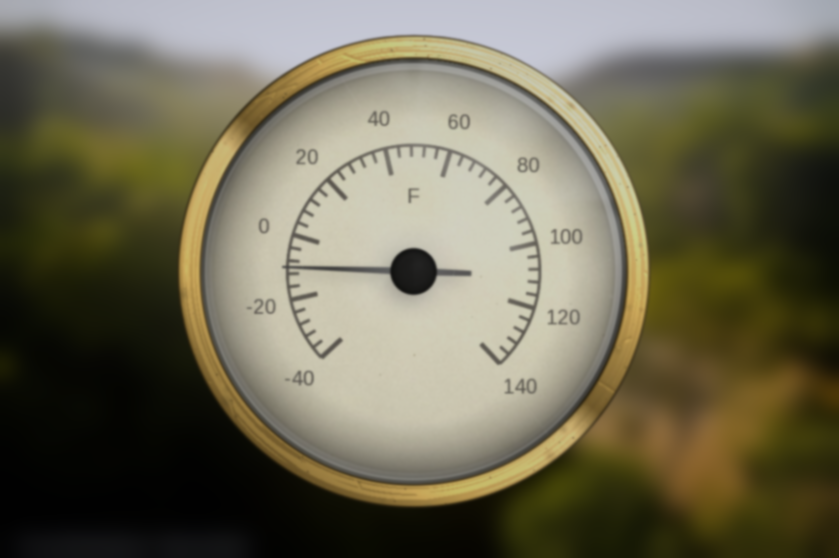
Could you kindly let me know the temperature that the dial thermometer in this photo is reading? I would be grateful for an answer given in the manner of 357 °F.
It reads -10 °F
